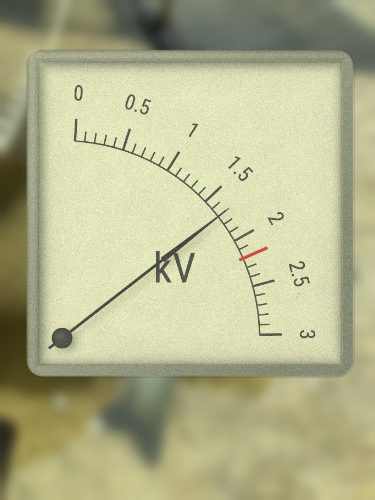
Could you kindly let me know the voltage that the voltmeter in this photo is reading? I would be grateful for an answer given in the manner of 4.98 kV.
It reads 1.7 kV
